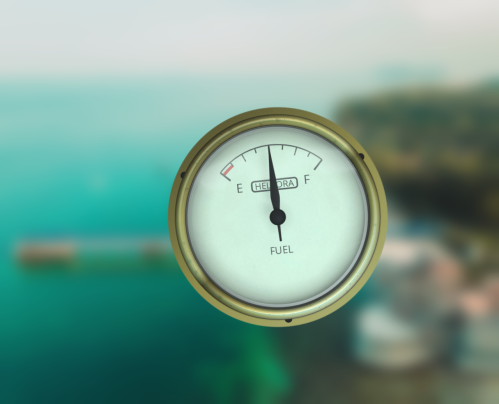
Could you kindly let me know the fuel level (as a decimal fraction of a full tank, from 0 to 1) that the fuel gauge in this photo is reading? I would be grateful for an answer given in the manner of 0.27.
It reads 0.5
